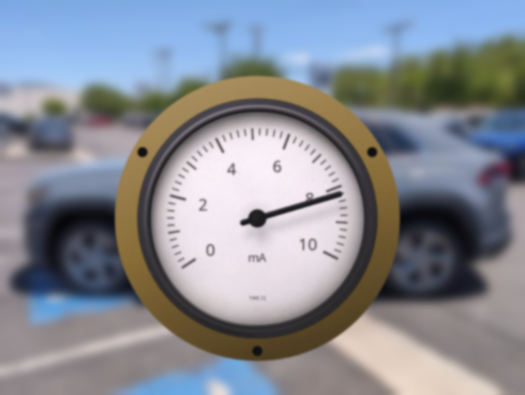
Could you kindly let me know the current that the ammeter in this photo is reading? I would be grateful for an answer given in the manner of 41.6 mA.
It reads 8.2 mA
